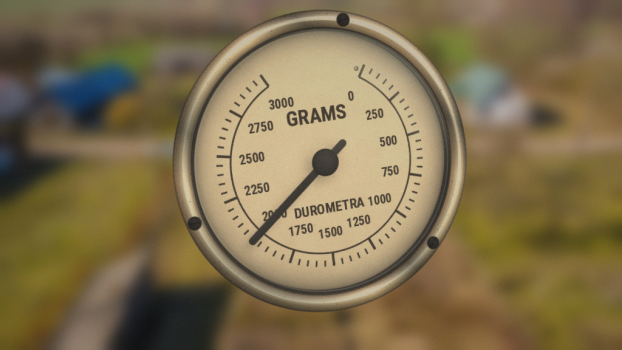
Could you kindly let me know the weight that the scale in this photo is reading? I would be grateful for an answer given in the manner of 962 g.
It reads 2000 g
